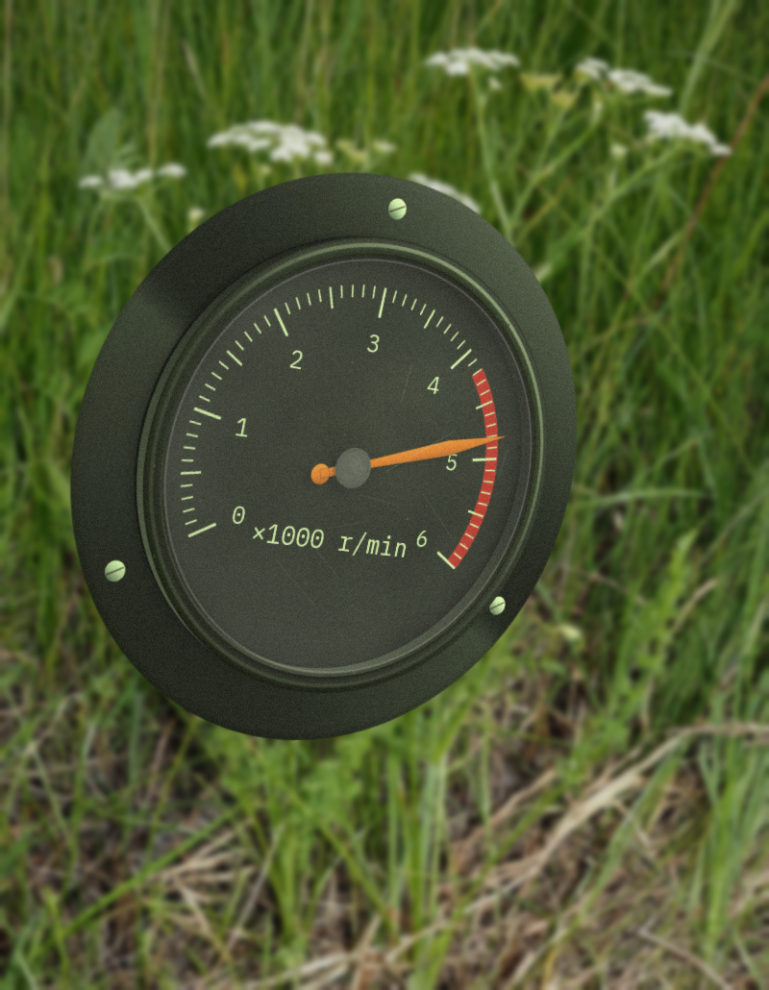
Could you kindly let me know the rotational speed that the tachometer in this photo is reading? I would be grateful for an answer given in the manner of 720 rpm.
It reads 4800 rpm
